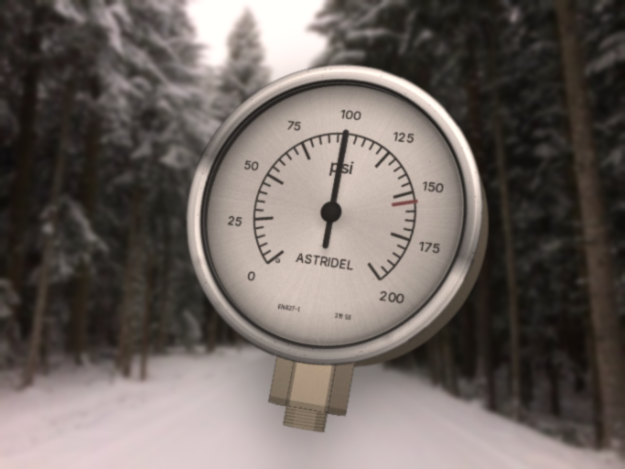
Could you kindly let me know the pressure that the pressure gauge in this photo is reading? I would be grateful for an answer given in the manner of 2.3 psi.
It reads 100 psi
